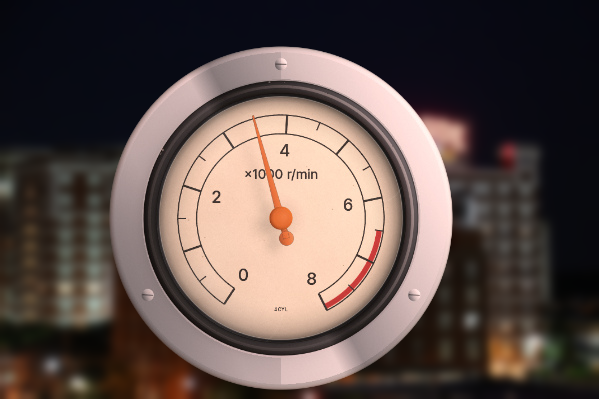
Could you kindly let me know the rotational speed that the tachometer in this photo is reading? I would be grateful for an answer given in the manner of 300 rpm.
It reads 3500 rpm
